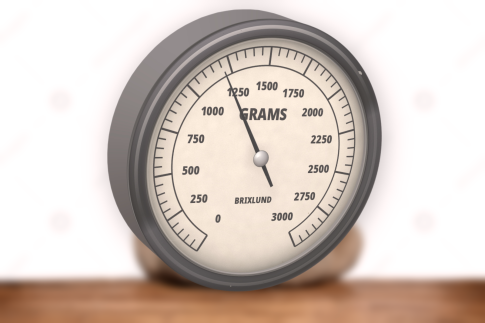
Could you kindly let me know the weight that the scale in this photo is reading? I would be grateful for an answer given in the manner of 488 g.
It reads 1200 g
